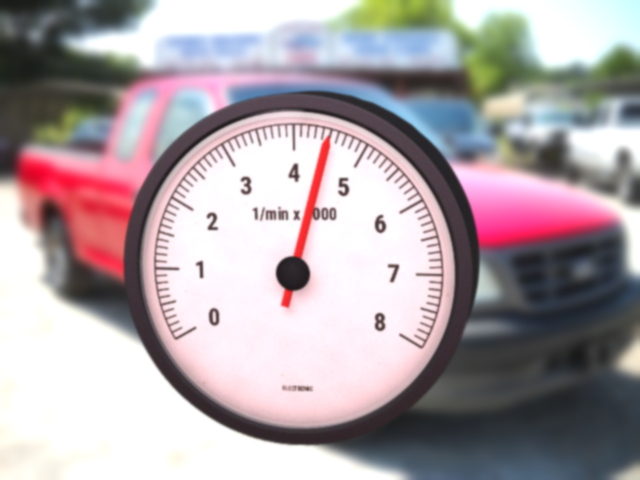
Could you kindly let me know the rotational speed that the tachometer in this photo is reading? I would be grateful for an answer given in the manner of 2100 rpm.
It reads 4500 rpm
